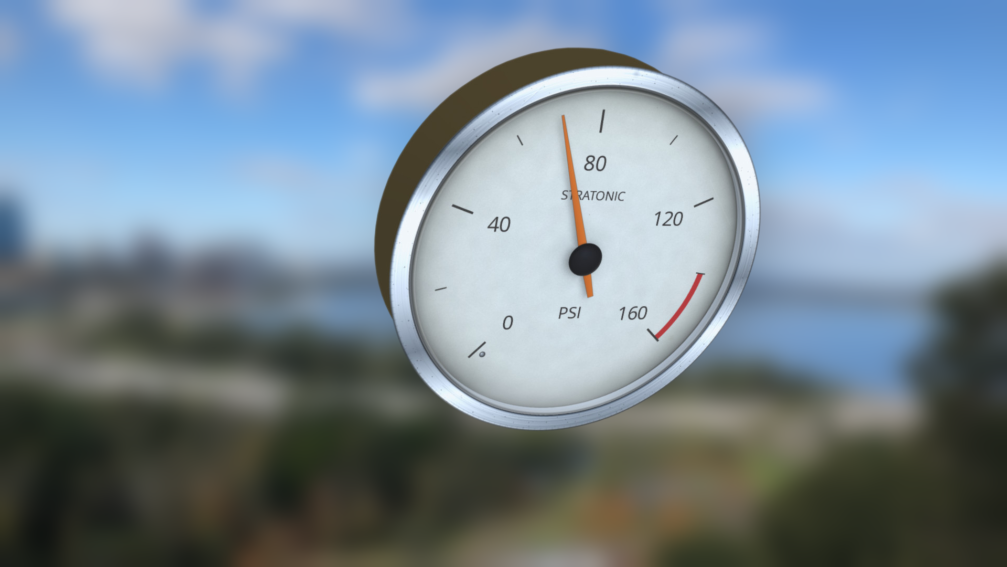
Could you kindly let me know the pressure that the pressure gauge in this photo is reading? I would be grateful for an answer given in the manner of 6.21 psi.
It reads 70 psi
